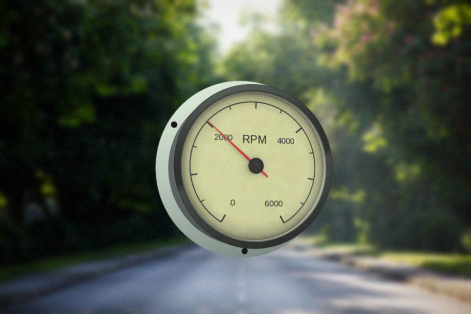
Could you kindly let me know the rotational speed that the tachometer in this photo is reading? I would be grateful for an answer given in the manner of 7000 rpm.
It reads 2000 rpm
